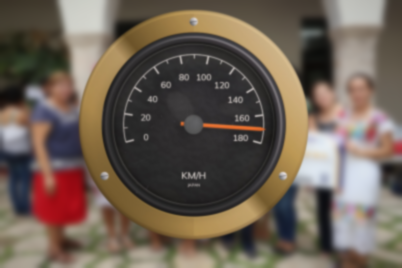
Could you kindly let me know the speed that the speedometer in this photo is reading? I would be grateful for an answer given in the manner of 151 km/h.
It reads 170 km/h
